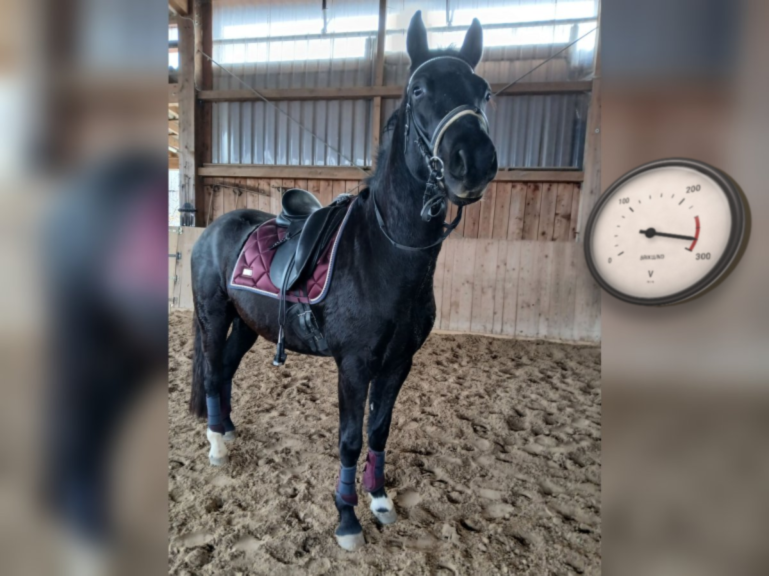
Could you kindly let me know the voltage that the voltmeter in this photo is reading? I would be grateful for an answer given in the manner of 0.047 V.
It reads 280 V
